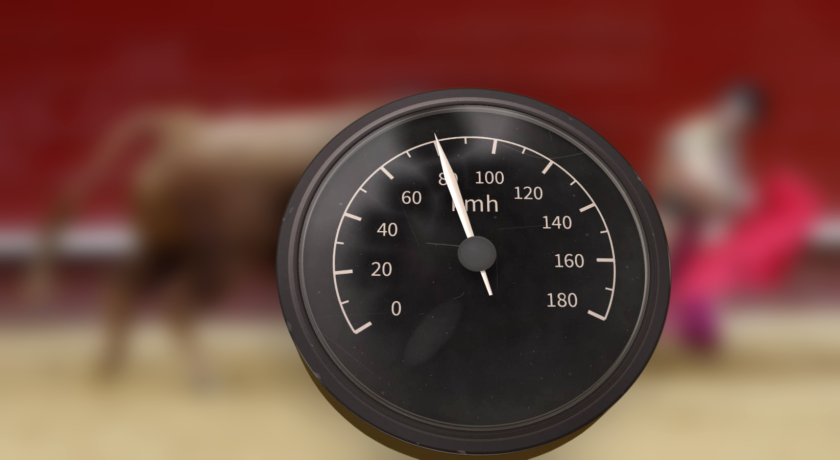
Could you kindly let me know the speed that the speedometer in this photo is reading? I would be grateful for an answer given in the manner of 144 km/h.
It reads 80 km/h
